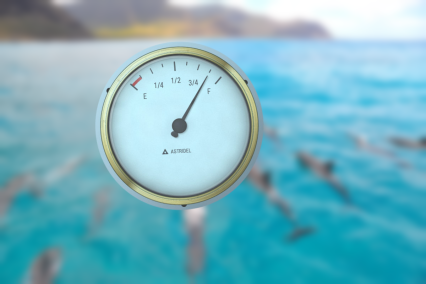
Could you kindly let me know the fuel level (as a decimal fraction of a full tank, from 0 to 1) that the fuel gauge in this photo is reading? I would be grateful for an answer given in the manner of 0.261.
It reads 0.875
